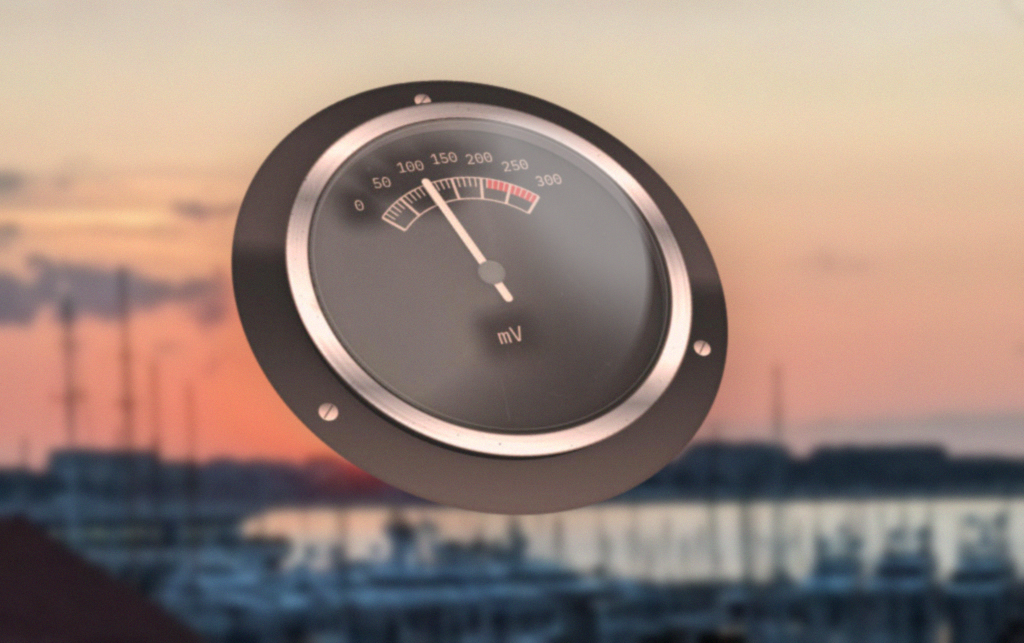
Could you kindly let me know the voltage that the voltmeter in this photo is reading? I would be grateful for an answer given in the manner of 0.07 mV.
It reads 100 mV
